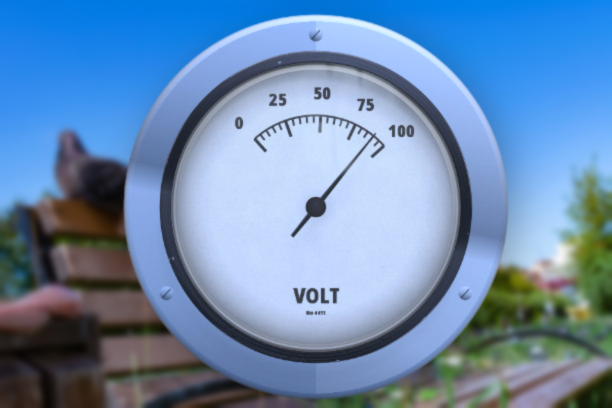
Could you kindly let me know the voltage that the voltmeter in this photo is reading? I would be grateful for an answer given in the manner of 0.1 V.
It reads 90 V
